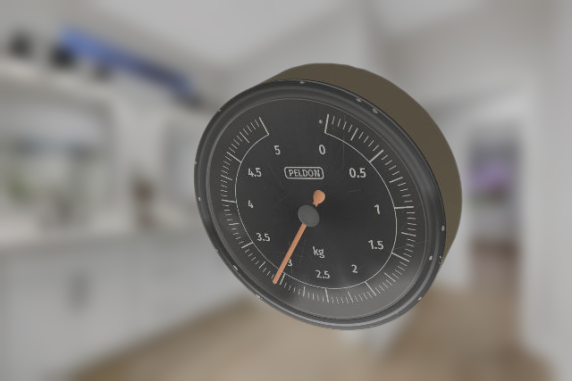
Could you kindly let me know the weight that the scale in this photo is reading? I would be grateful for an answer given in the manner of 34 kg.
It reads 3.05 kg
